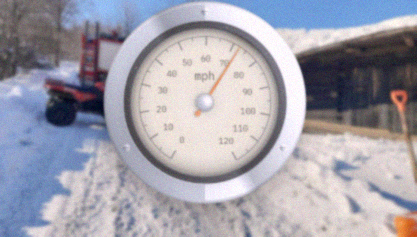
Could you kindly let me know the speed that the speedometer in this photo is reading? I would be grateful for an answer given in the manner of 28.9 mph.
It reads 72.5 mph
